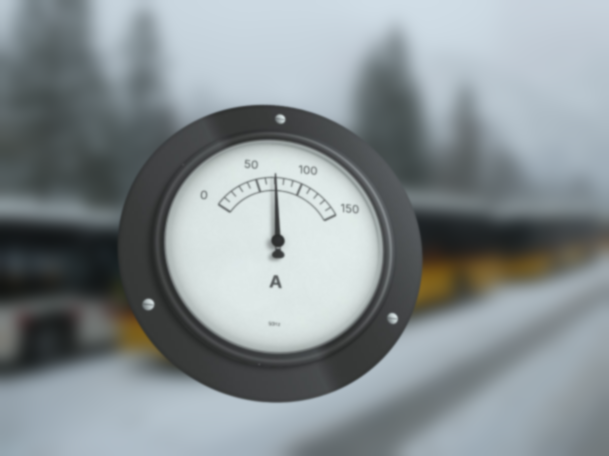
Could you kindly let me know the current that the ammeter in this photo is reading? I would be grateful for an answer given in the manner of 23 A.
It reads 70 A
